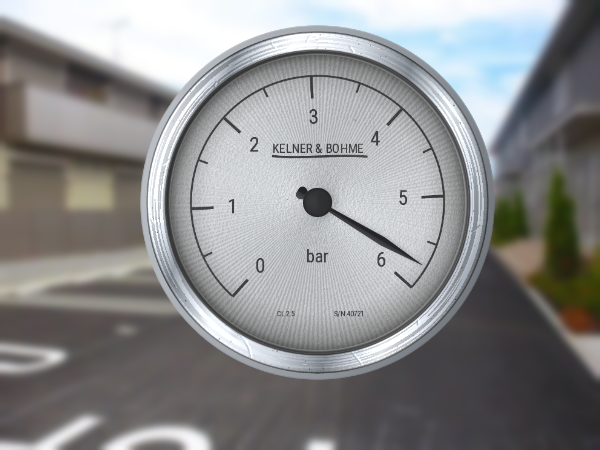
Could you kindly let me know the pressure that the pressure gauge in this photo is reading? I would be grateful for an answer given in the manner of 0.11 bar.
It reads 5.75 bar
